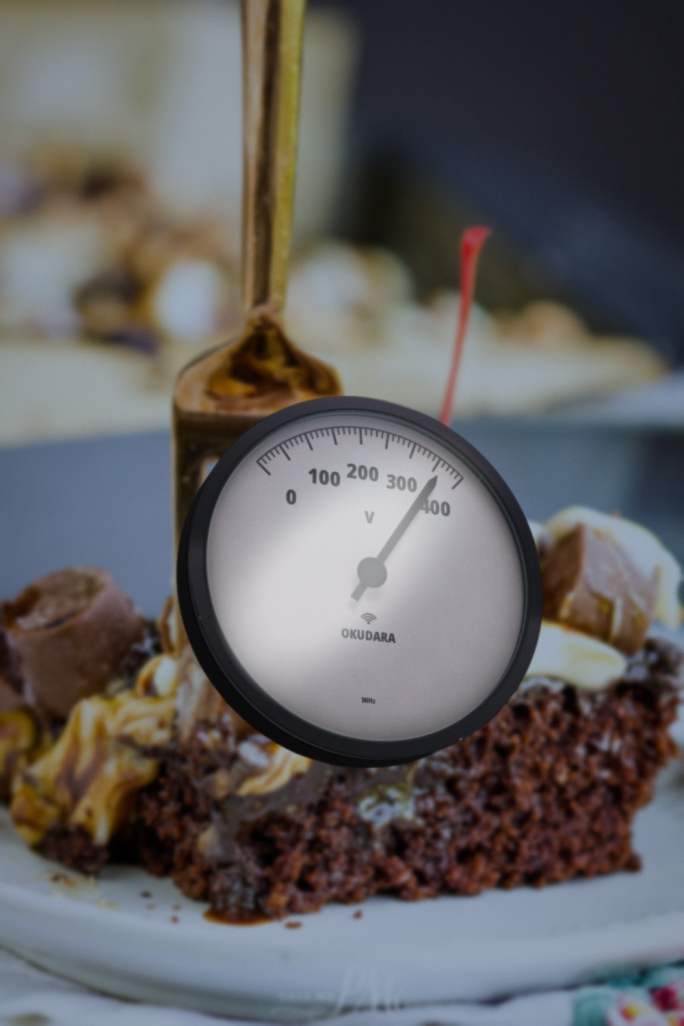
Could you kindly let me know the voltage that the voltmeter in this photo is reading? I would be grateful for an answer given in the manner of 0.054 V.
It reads 360 V
